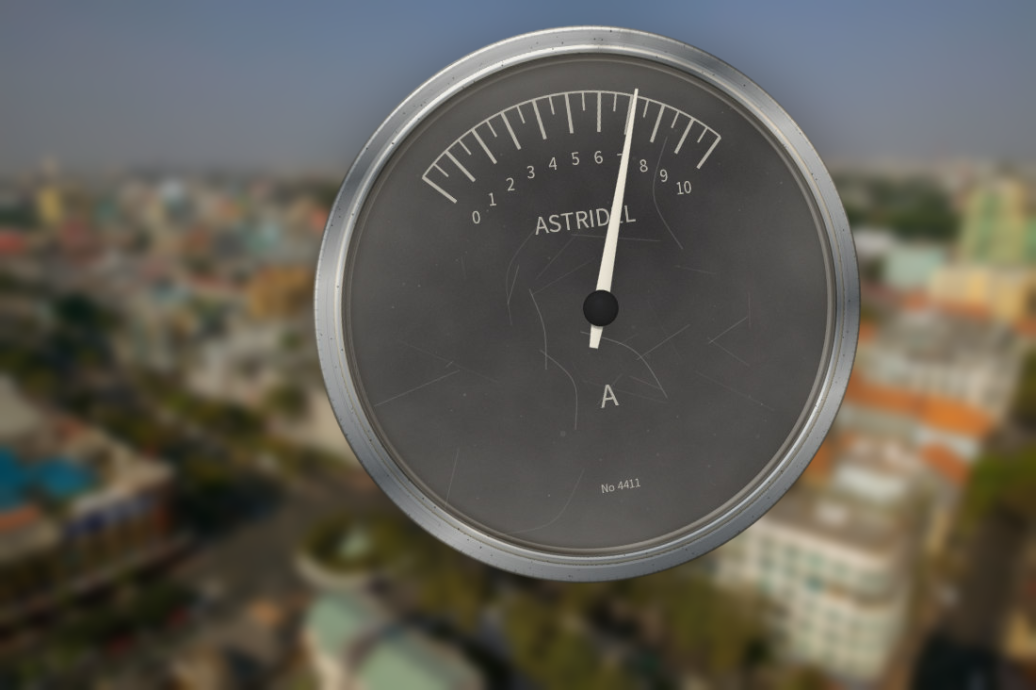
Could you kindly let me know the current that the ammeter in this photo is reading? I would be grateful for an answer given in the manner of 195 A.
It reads 7 A
